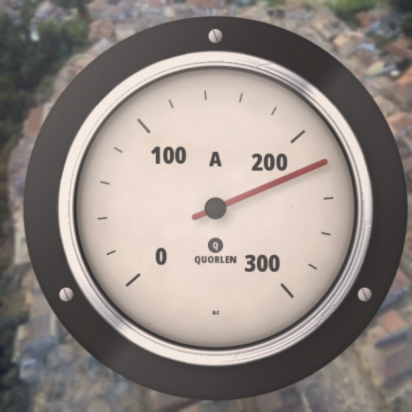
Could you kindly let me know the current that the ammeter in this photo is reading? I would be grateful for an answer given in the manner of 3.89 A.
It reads 220 A
